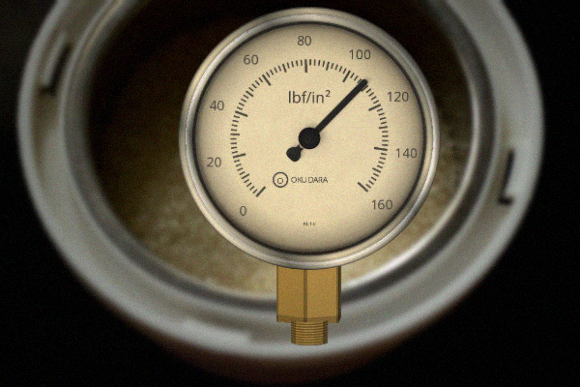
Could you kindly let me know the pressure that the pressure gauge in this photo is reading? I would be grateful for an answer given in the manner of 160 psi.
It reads 108 psi
